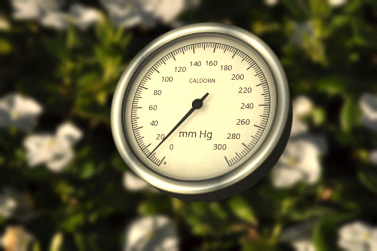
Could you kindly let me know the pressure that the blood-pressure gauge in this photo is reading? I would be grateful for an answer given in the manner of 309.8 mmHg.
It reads 10 mmHg
